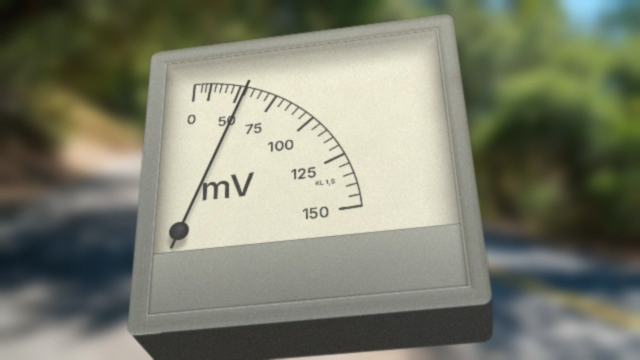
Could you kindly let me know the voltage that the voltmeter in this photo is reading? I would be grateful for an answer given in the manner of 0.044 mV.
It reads 55 mV
